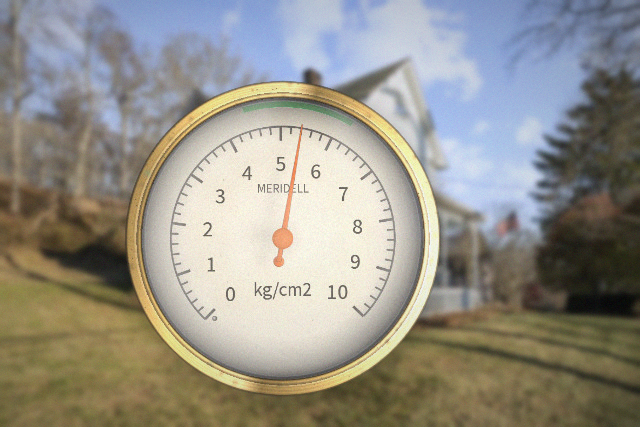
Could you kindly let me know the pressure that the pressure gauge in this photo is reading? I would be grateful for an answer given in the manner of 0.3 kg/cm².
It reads 5.4 kg/cm²
